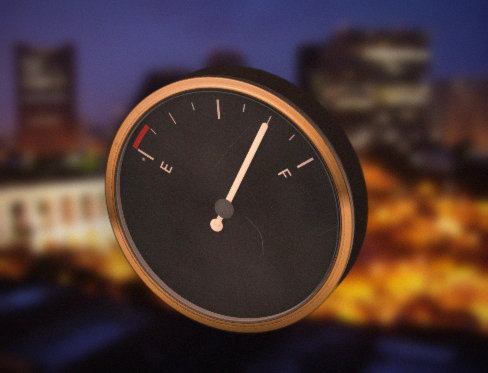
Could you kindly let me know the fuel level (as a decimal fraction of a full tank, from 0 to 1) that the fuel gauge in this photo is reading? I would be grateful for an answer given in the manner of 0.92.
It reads 0.75
